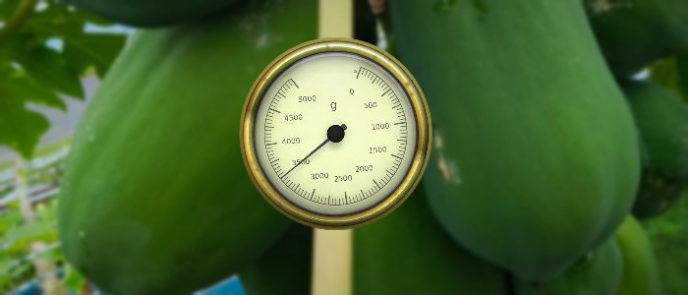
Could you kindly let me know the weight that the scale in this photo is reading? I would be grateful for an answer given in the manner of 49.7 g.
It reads 3500 g
